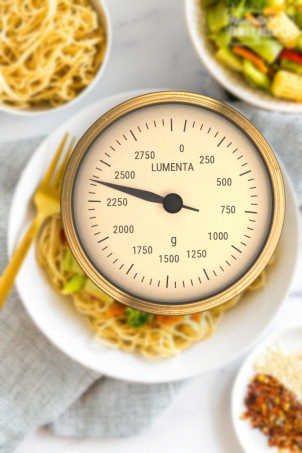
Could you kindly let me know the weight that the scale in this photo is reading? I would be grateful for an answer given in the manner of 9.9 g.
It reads 2375 g
